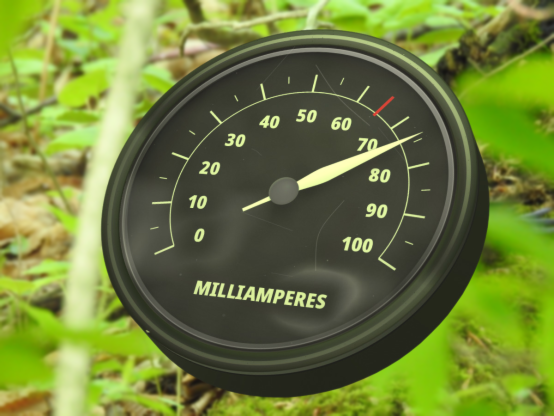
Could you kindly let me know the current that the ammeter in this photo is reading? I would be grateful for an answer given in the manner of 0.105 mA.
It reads 75 mA
